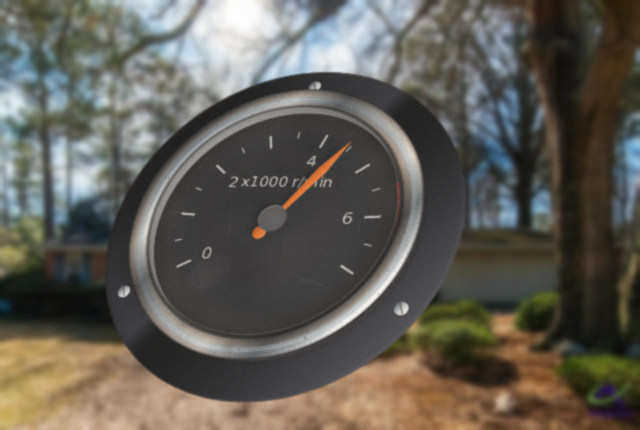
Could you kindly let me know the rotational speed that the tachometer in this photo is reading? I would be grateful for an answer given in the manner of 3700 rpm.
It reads 4500 rpm
